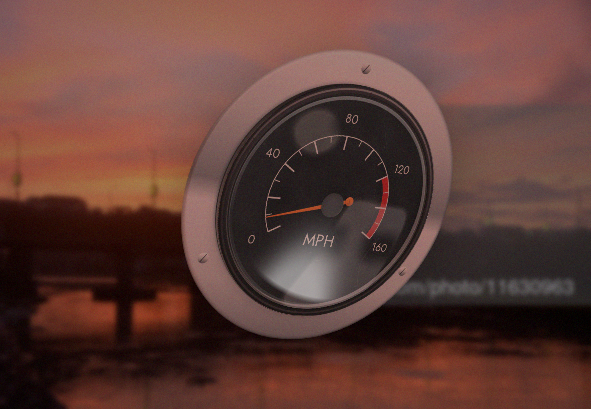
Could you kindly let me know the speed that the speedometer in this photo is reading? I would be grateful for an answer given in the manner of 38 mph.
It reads 10 mph
